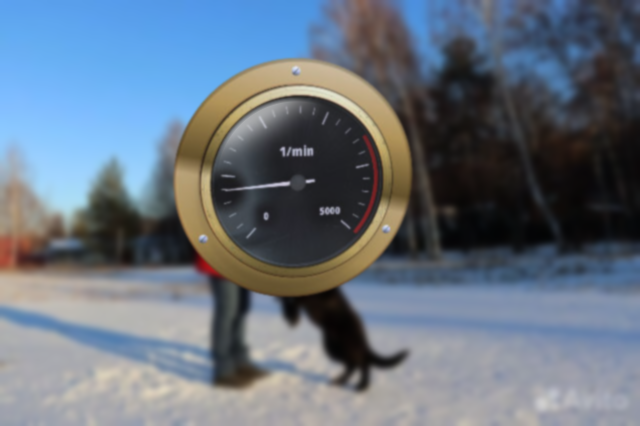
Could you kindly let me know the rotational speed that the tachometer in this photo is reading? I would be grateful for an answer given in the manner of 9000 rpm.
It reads 800 rpm
